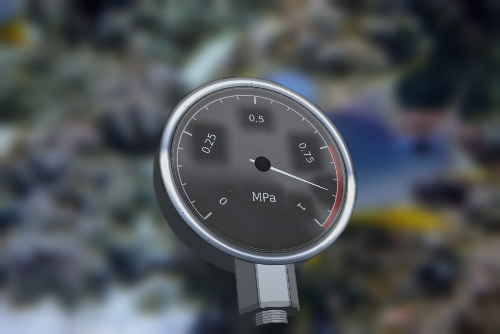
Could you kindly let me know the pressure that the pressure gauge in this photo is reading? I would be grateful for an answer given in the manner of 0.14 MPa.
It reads 0.9 MPa
